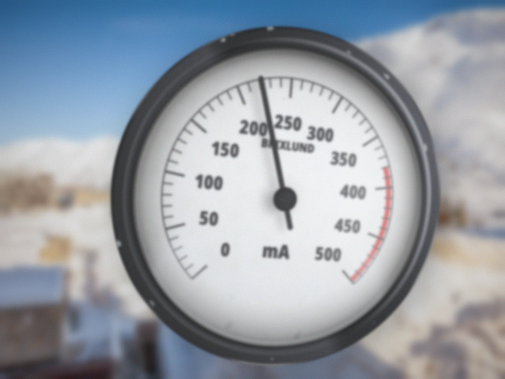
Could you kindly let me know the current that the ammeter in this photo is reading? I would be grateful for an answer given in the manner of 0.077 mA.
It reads 220 mA
